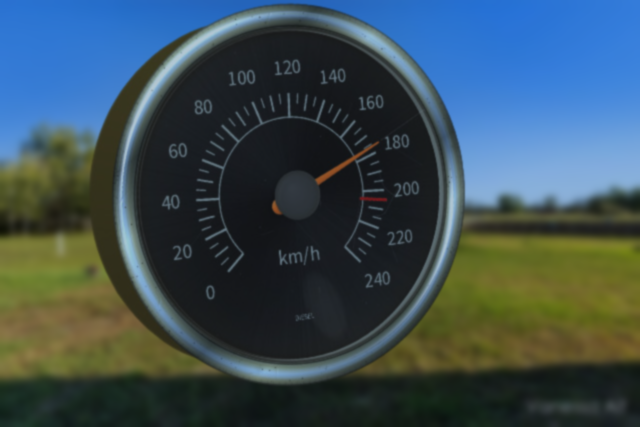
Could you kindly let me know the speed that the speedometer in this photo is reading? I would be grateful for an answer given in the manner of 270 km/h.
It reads 175 km/h
